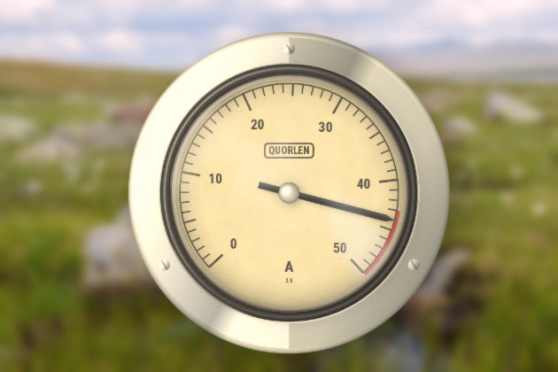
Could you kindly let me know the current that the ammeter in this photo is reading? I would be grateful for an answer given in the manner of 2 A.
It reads 44 A
